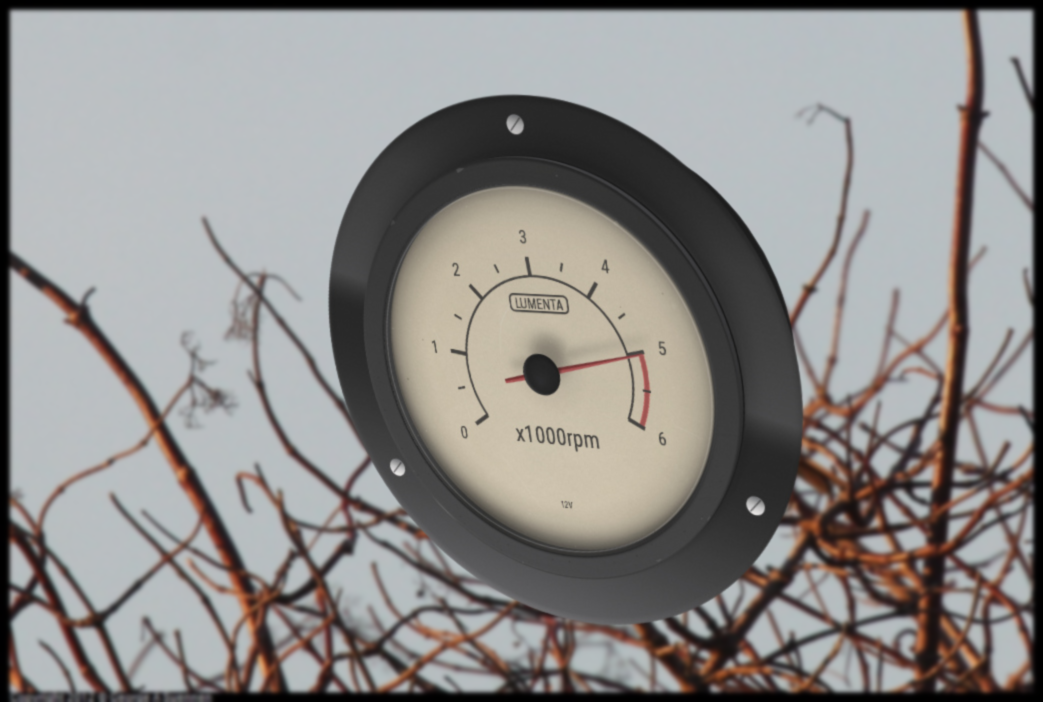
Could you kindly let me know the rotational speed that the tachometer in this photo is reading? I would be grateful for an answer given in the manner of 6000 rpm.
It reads 5000 rpm
